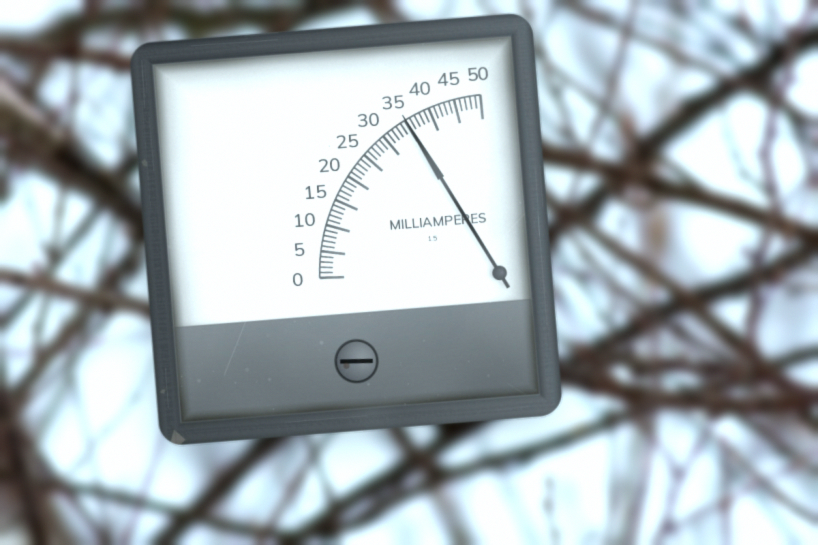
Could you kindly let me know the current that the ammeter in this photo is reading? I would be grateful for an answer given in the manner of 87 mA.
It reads 35 mA
